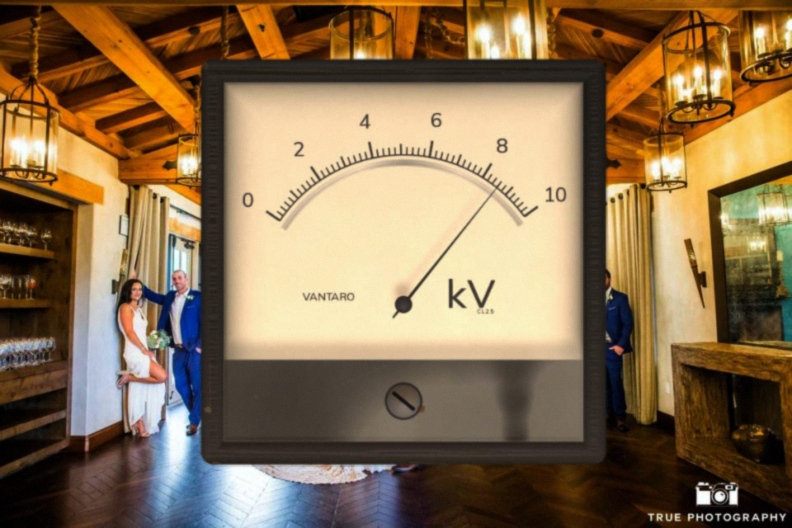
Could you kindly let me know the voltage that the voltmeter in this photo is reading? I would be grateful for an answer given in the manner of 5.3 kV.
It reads 8.6 kV
